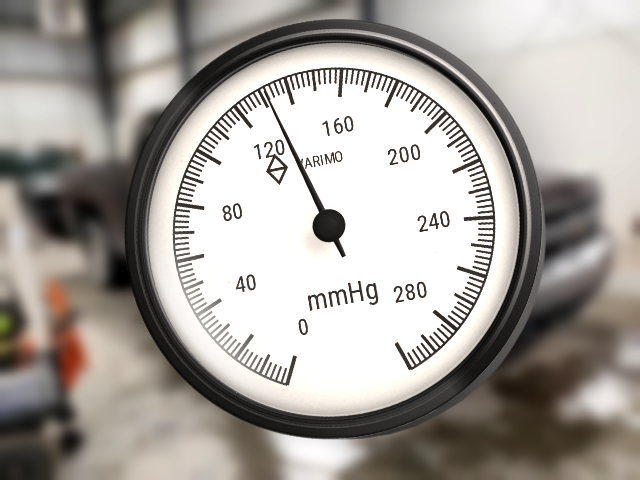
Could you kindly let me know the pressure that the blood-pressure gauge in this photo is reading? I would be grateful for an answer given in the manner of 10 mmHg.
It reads 132 mmHg
